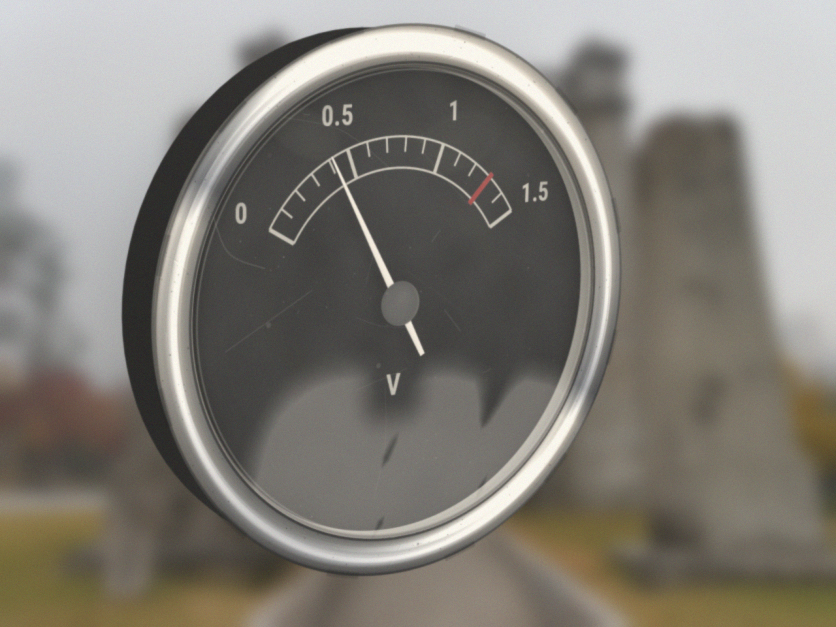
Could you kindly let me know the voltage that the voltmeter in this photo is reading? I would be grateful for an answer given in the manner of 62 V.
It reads 0.4 V
